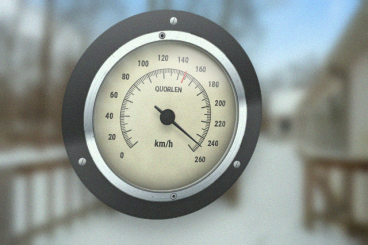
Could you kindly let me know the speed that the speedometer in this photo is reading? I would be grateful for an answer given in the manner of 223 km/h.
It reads 250 km/h
